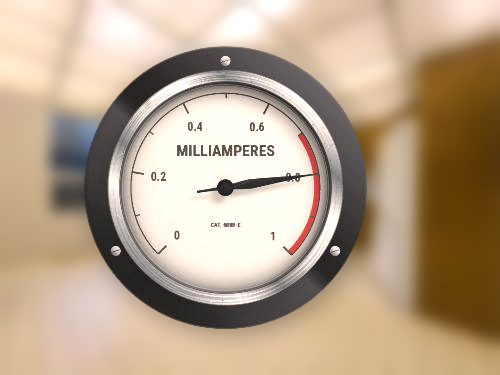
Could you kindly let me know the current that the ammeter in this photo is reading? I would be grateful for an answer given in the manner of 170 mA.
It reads 0.8 mA
